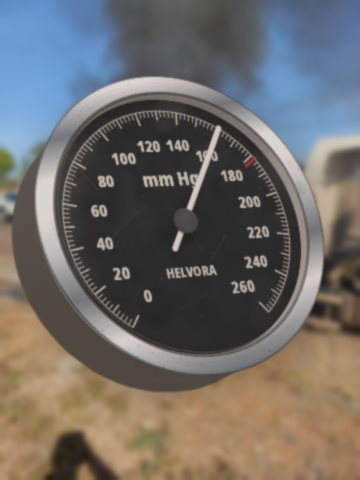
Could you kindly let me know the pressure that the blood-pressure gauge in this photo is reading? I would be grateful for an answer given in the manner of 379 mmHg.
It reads 160 mmHg
